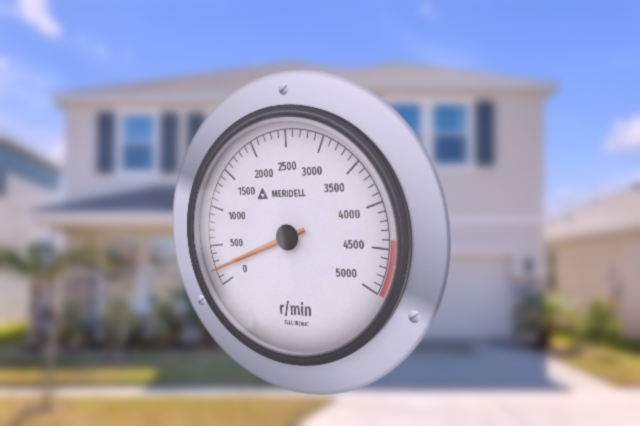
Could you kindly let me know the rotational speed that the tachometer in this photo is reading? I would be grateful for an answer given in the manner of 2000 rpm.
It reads 200 rpm
